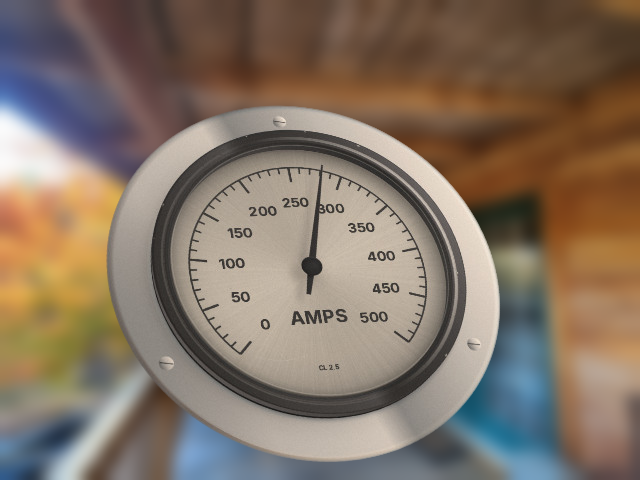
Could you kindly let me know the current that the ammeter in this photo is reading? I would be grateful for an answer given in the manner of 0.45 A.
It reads 280 A
